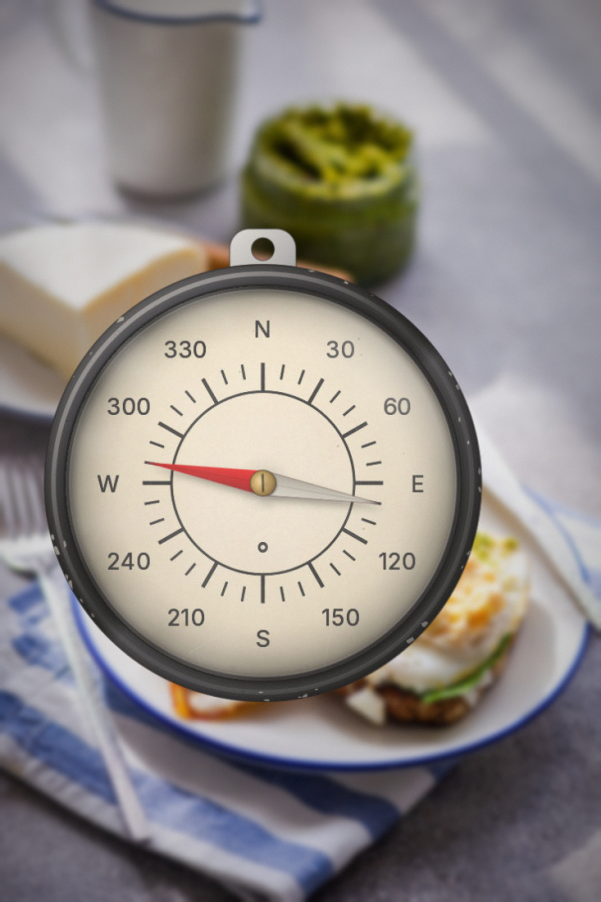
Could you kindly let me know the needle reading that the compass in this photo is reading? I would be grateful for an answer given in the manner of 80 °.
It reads 280 °
